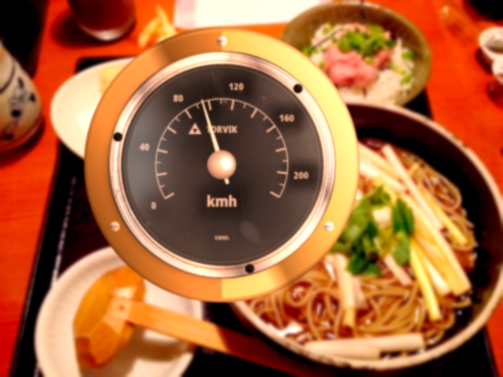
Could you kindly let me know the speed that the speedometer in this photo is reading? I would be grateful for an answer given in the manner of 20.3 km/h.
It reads 95 km/h
